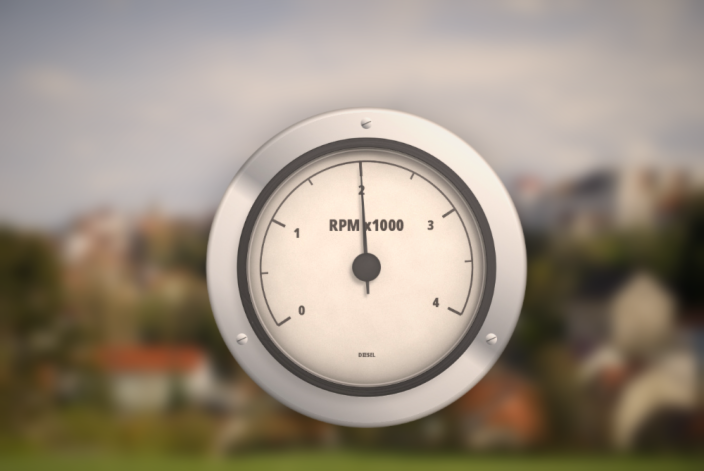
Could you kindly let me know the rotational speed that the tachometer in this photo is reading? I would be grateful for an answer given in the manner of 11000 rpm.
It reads 2000 rpm
